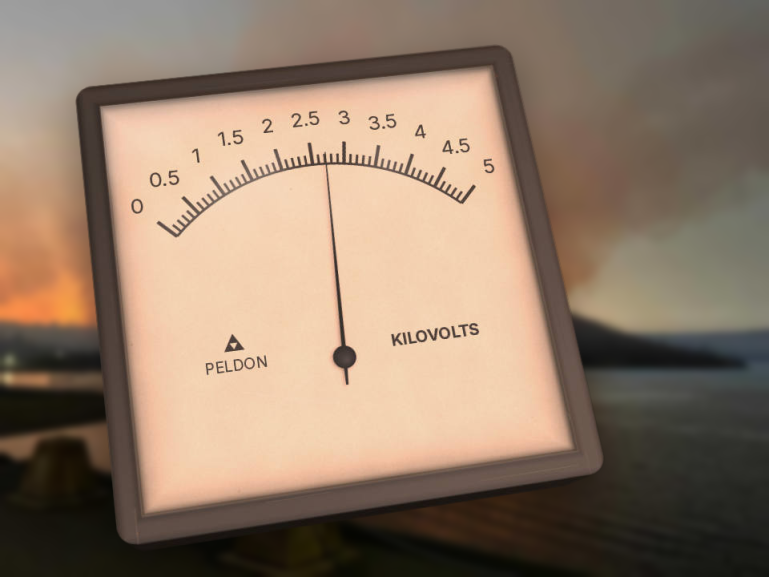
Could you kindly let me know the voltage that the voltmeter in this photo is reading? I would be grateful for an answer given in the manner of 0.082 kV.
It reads 2.7 kV
